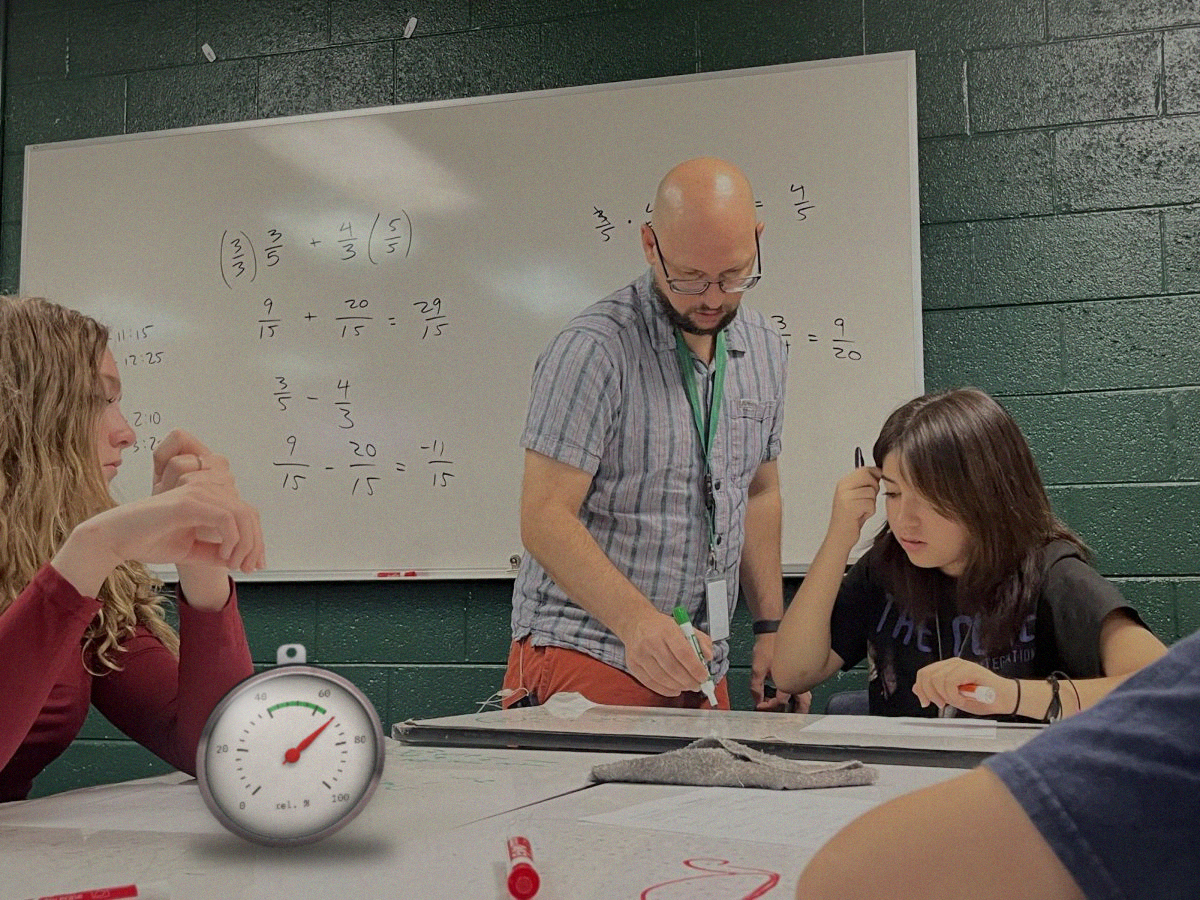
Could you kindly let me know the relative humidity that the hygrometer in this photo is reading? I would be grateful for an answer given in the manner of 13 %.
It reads 68 %
